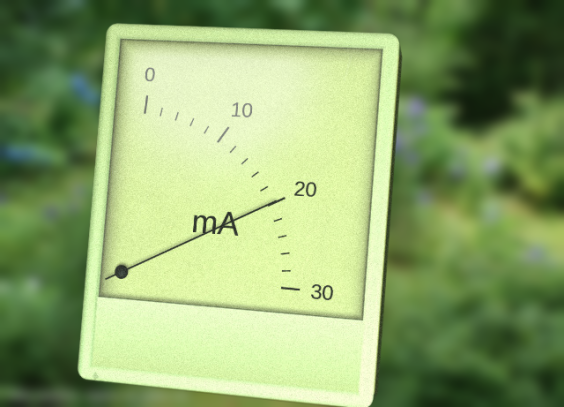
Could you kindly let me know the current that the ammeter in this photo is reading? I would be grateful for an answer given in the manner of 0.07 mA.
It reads 20 mA
